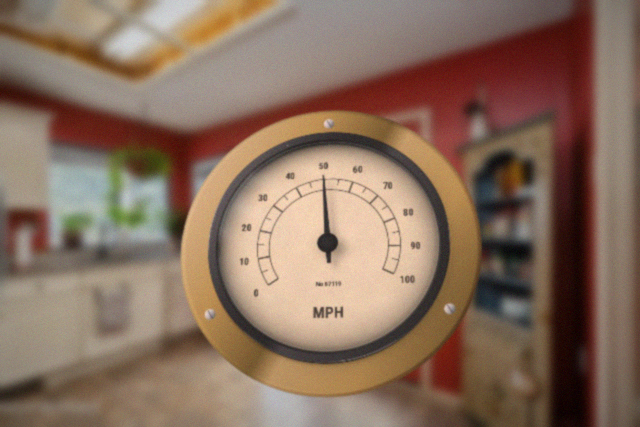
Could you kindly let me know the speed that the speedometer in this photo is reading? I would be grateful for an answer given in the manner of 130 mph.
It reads 50 mph
